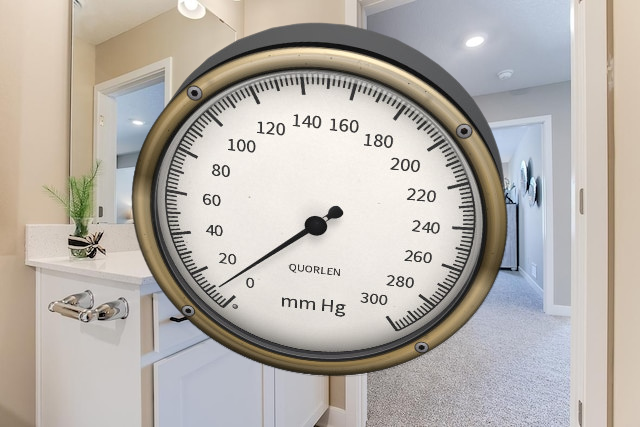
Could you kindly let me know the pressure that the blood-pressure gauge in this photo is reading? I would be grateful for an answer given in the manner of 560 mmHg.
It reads 10 mmHg
